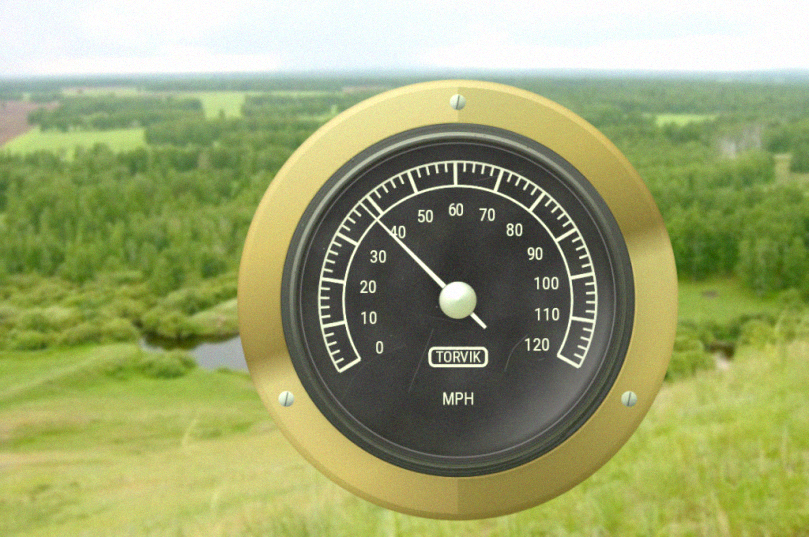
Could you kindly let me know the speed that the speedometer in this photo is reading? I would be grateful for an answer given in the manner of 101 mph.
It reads 38 mph
